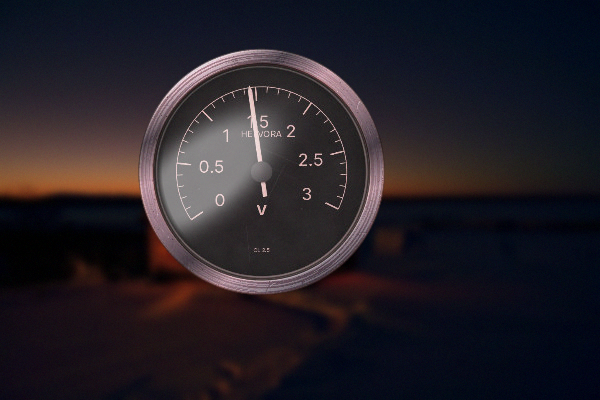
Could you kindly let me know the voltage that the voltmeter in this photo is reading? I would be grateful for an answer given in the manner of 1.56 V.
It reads 1.45 V
